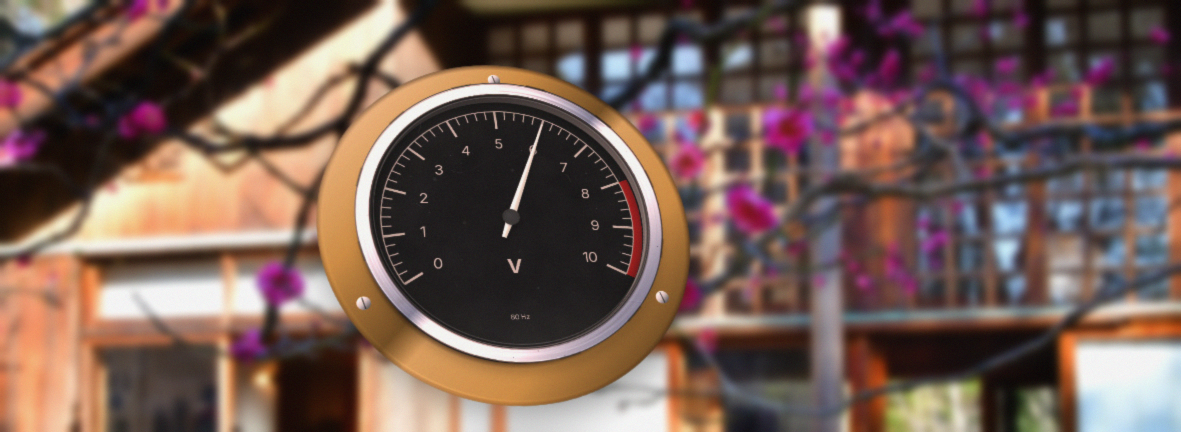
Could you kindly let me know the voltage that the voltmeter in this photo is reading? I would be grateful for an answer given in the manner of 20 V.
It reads 6 V
